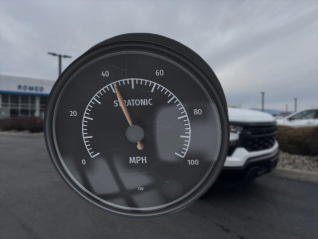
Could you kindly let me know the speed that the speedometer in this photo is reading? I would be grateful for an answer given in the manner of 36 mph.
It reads 42 mph
